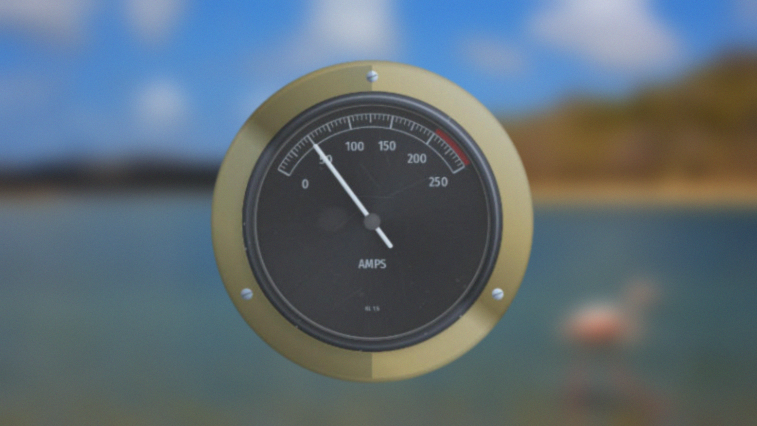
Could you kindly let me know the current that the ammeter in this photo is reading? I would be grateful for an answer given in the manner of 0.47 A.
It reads 50 A
